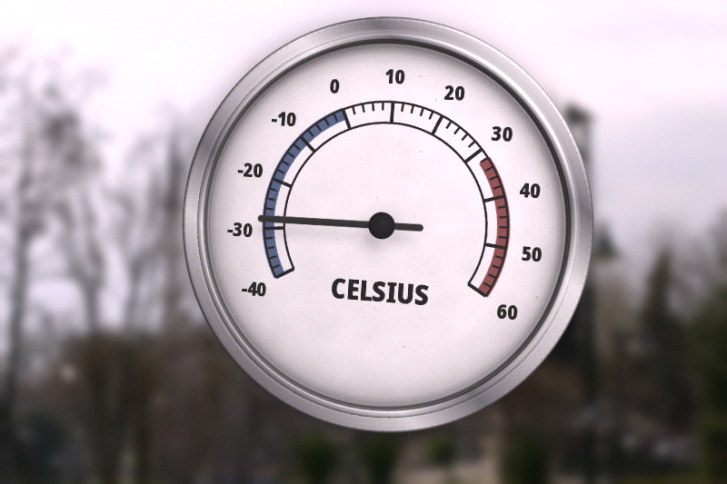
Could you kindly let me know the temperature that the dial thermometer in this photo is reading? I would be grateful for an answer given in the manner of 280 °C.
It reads -28 °C
